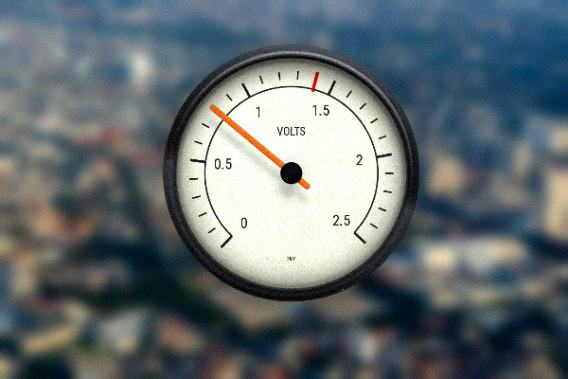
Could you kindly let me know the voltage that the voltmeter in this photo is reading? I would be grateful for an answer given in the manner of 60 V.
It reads 0.8 V
